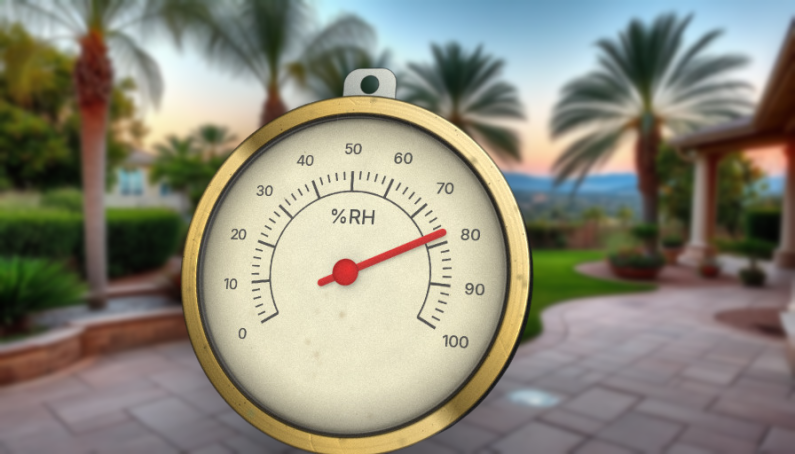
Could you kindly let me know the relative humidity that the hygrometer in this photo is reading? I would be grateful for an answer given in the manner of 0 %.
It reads 78 %
